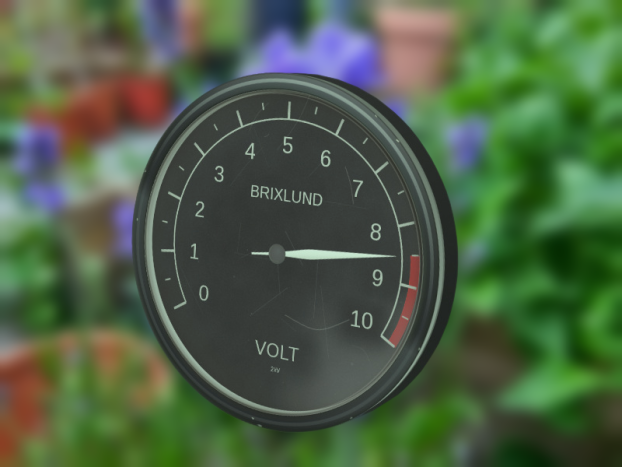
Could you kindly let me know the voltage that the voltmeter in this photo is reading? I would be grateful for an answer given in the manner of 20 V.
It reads 8.5 V
